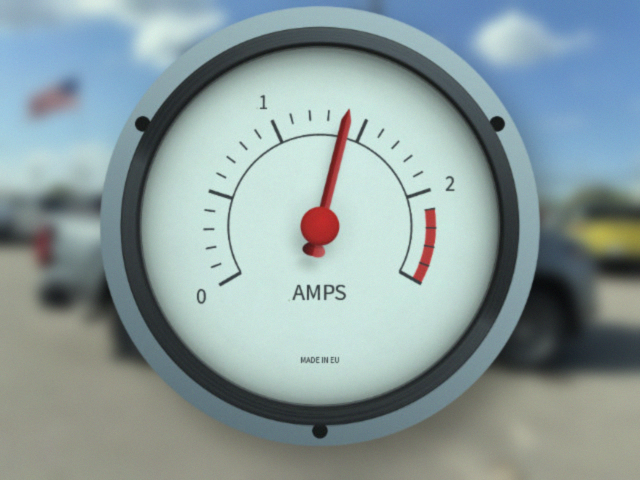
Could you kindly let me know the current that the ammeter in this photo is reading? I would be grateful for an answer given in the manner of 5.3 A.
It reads 1.4 A
